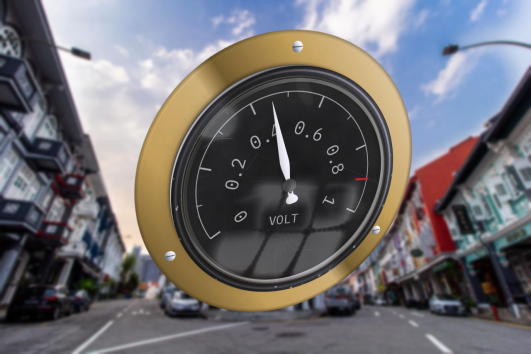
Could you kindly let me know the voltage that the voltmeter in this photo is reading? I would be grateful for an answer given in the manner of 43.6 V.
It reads 0.45 V
